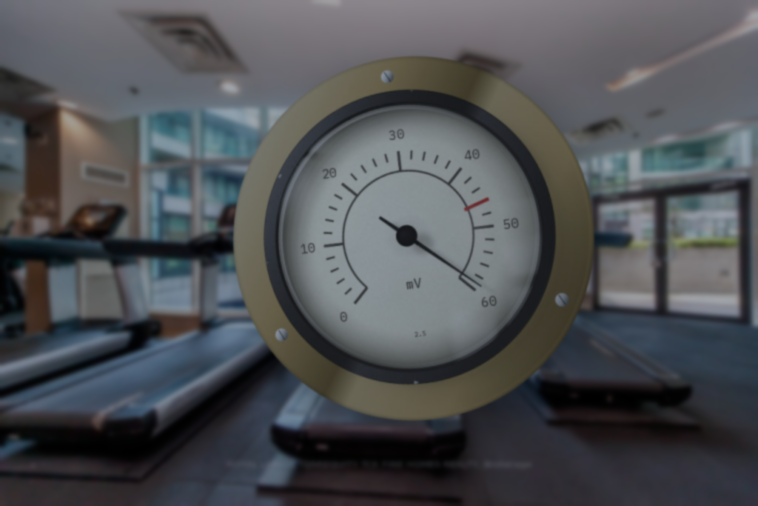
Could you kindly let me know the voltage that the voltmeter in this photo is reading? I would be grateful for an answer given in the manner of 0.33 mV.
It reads 59 mV
